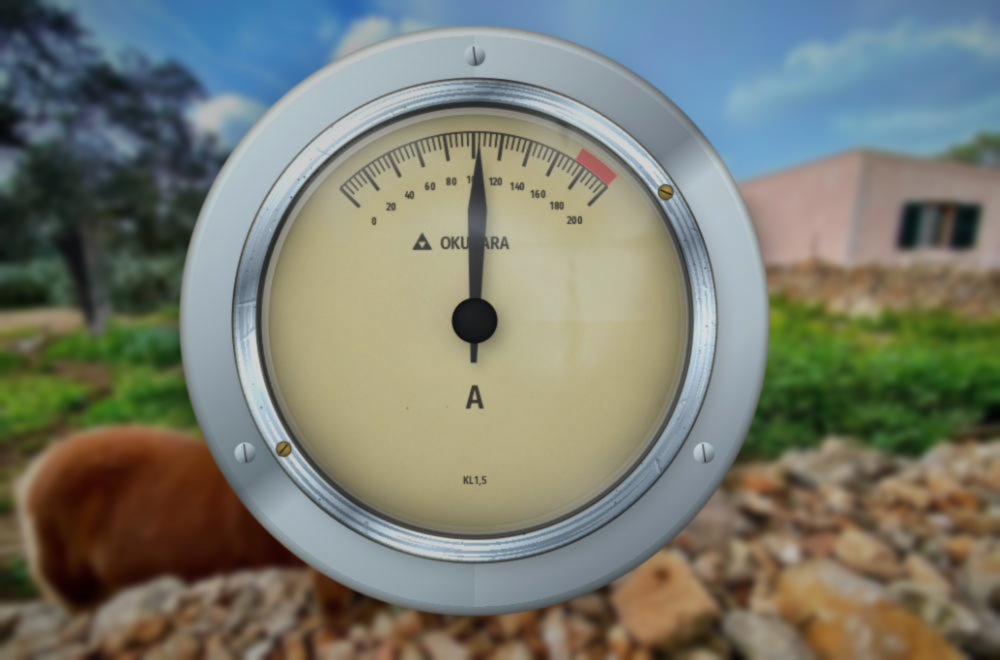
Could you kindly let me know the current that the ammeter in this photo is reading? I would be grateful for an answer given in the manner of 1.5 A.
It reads 104 A
